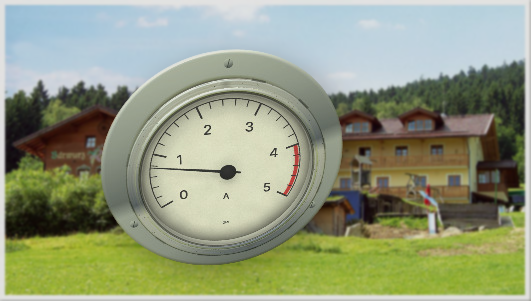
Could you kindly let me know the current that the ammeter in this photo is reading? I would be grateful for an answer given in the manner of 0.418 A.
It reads 0.8 A
